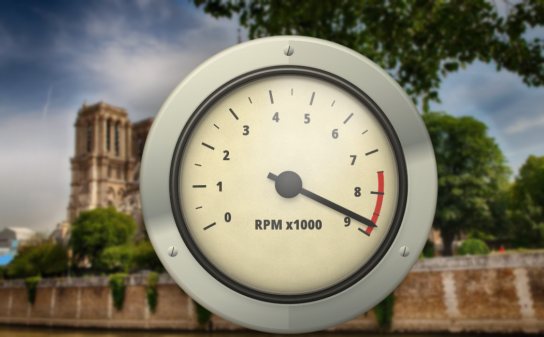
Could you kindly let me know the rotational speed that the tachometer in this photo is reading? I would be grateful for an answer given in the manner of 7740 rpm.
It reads 8750 rpm
